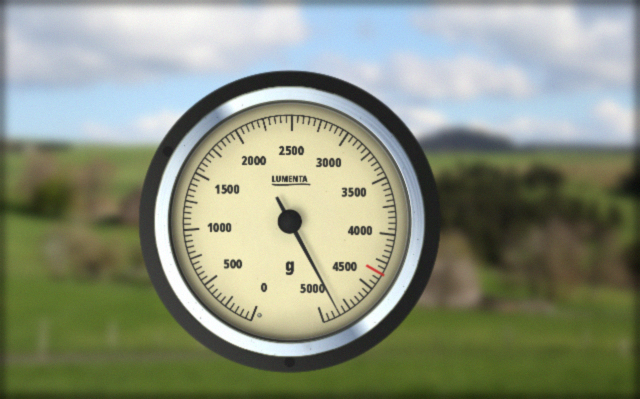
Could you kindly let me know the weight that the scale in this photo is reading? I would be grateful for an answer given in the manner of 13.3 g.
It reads 4850 g
